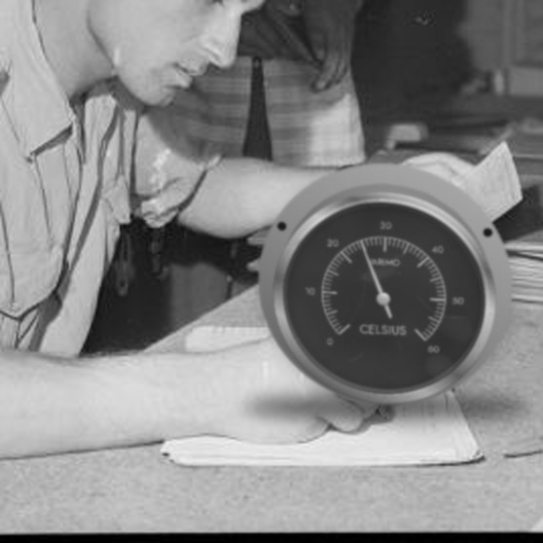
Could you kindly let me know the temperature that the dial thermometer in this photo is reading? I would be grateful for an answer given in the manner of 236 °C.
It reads 25 °C
